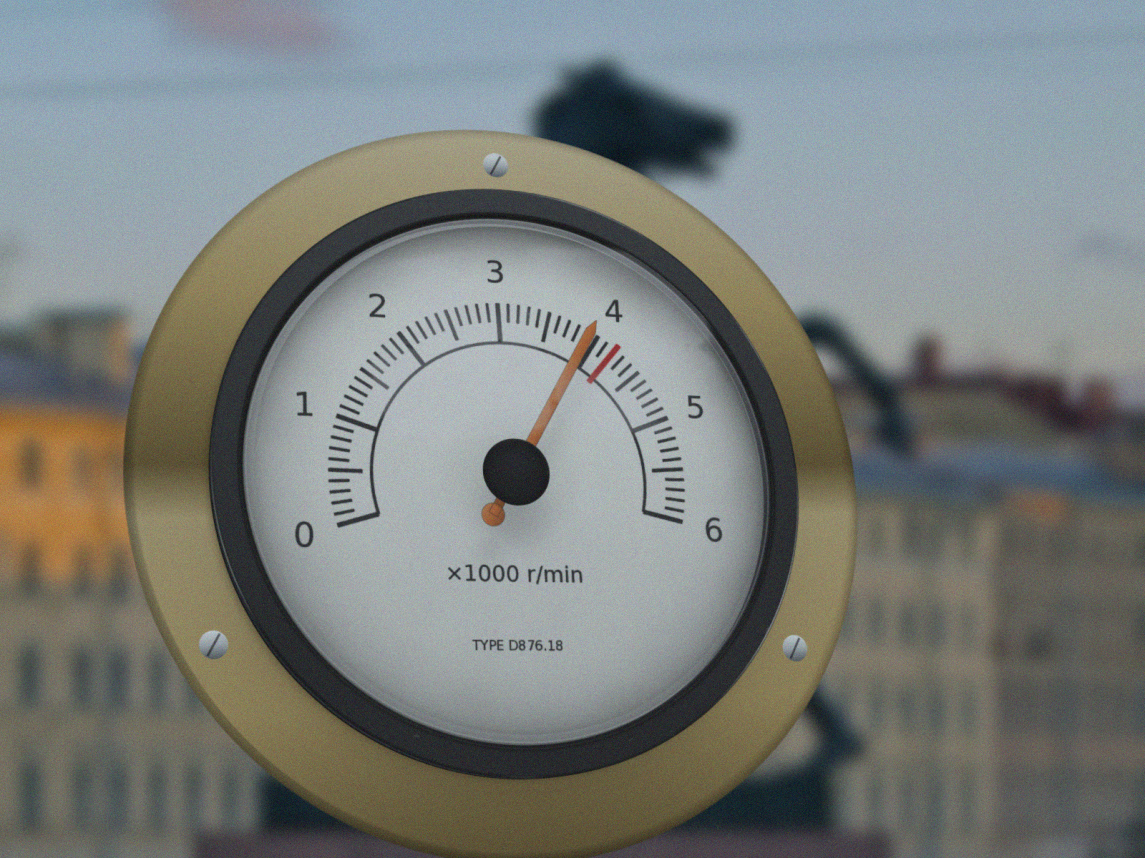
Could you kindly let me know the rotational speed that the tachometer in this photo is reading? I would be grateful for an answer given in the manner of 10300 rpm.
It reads 3900 rpm
